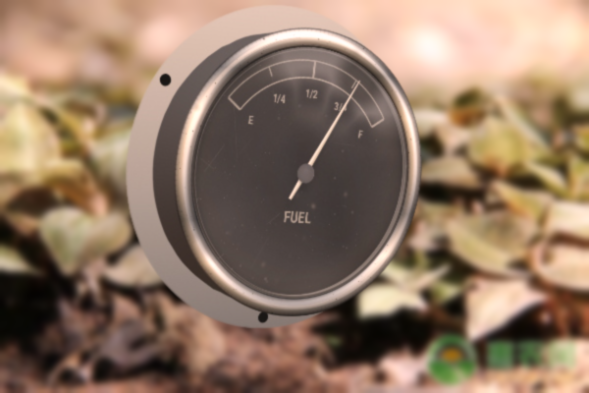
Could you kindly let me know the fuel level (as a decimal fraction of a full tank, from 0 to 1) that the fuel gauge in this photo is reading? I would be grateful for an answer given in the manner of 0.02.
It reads 0.75
